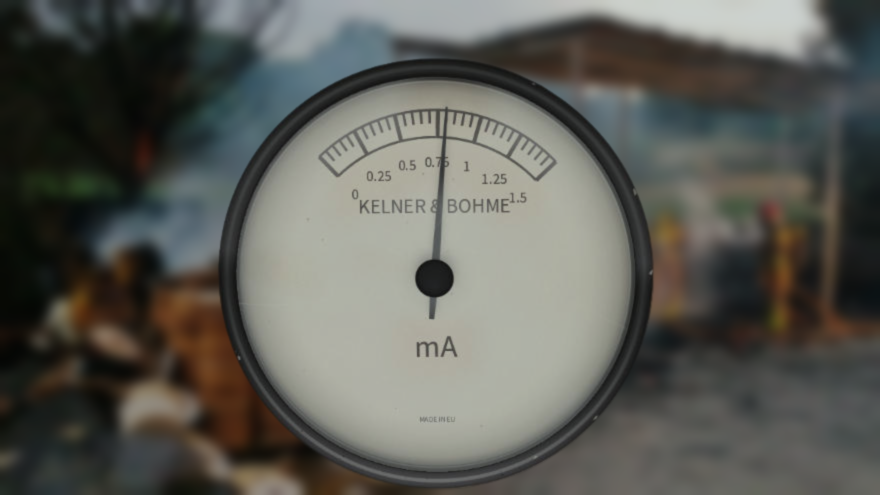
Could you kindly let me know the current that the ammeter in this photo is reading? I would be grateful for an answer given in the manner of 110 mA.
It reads 0.8 mA
